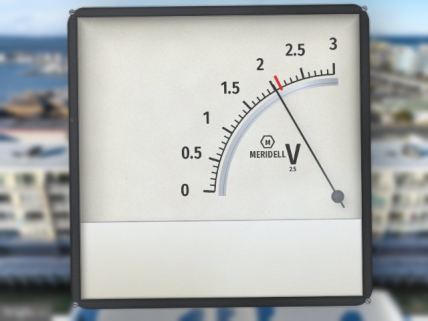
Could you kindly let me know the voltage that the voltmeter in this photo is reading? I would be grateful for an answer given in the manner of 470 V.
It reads 2 V
